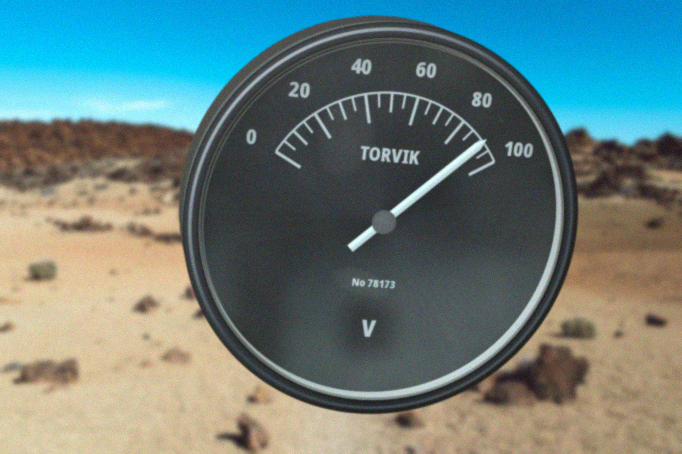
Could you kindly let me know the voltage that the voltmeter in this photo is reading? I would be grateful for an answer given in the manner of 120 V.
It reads 90 V
